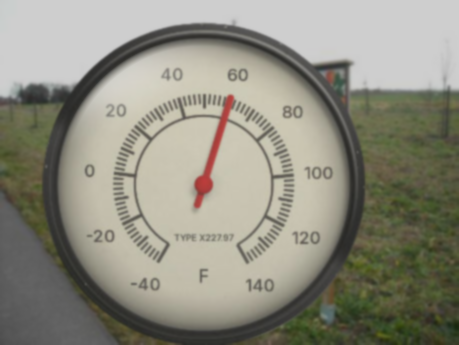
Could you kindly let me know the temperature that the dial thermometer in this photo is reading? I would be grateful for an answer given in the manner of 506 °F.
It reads 60 °F
